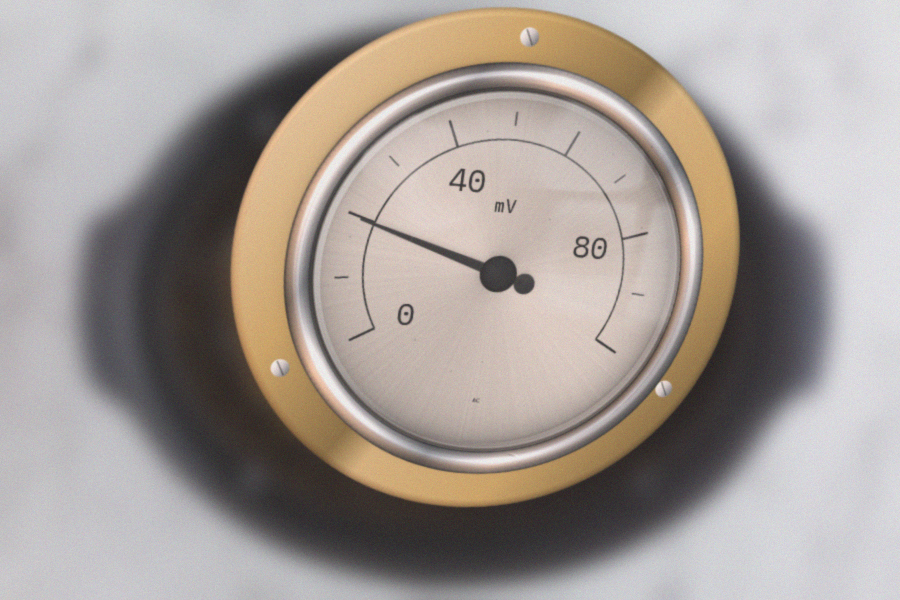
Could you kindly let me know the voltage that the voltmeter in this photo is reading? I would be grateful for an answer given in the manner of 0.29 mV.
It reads 20 mV
